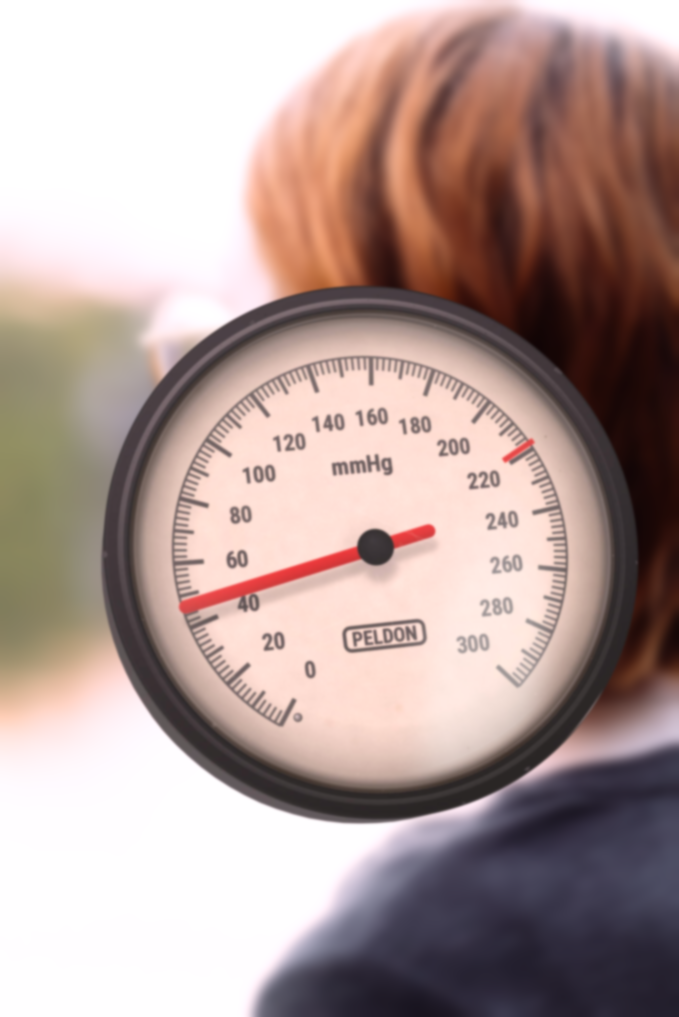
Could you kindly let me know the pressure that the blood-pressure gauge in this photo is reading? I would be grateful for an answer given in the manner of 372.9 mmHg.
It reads 46 mmHg
